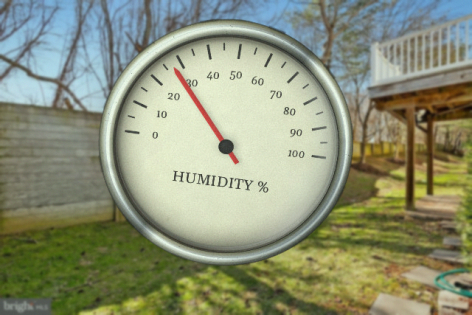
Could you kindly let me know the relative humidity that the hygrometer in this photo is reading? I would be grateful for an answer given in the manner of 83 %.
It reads 27.5 %
